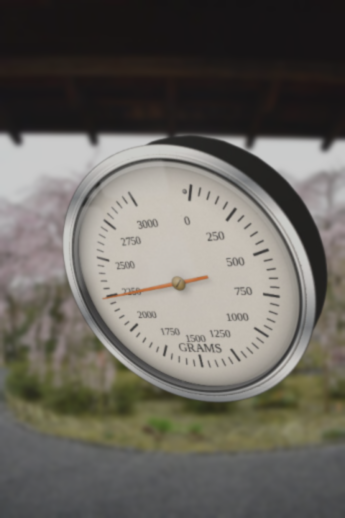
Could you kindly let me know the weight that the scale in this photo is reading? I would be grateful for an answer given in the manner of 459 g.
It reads 2250 g
